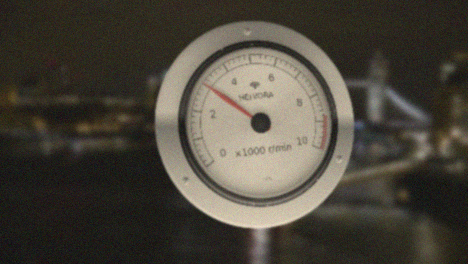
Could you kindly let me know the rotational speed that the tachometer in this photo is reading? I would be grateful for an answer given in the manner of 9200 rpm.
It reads 3000 rpm
